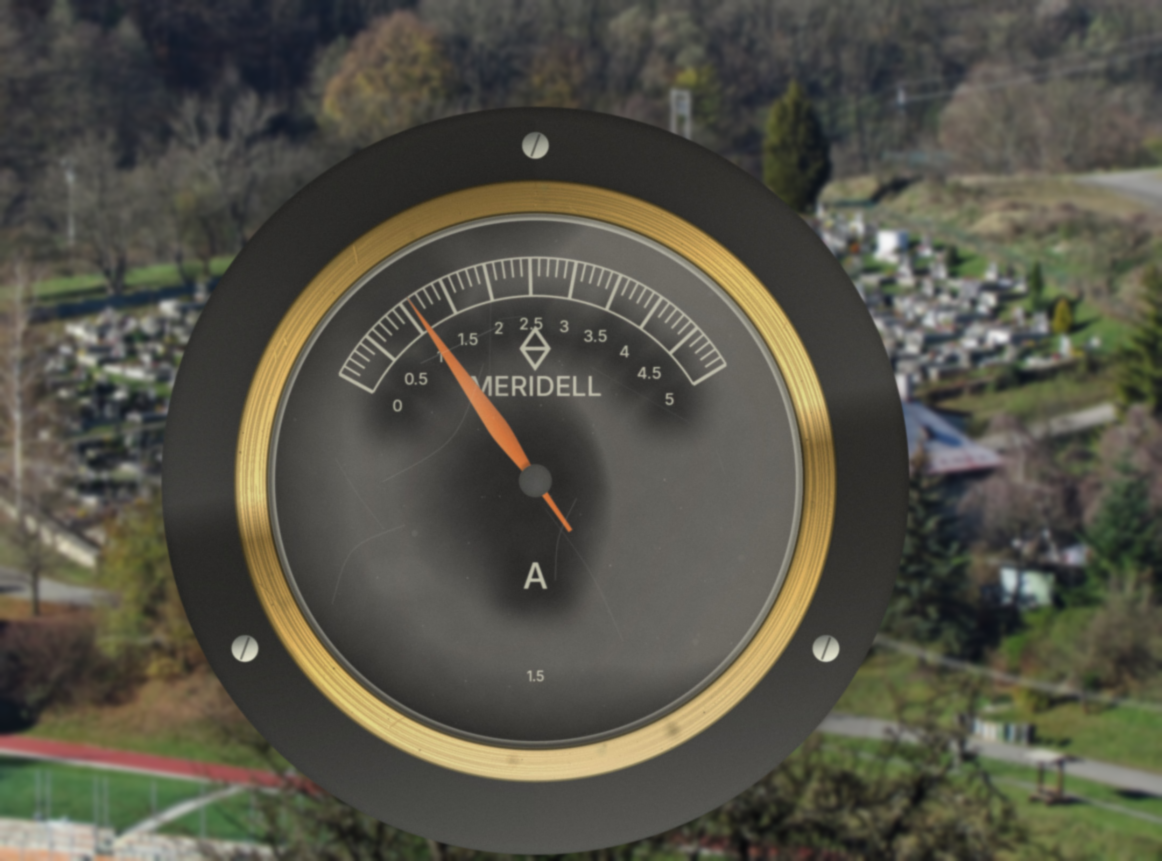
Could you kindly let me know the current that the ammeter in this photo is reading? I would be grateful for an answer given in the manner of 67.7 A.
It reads 1.1 A
